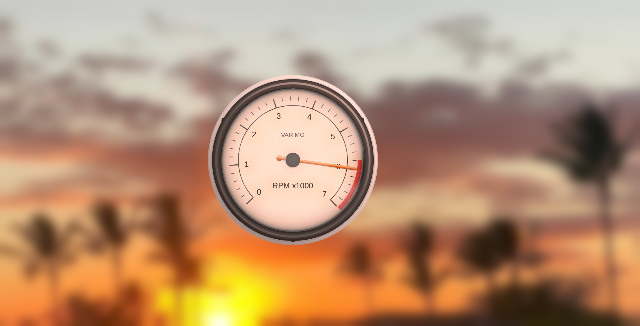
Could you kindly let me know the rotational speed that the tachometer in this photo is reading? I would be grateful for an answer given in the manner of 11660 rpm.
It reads 6000 rpm
